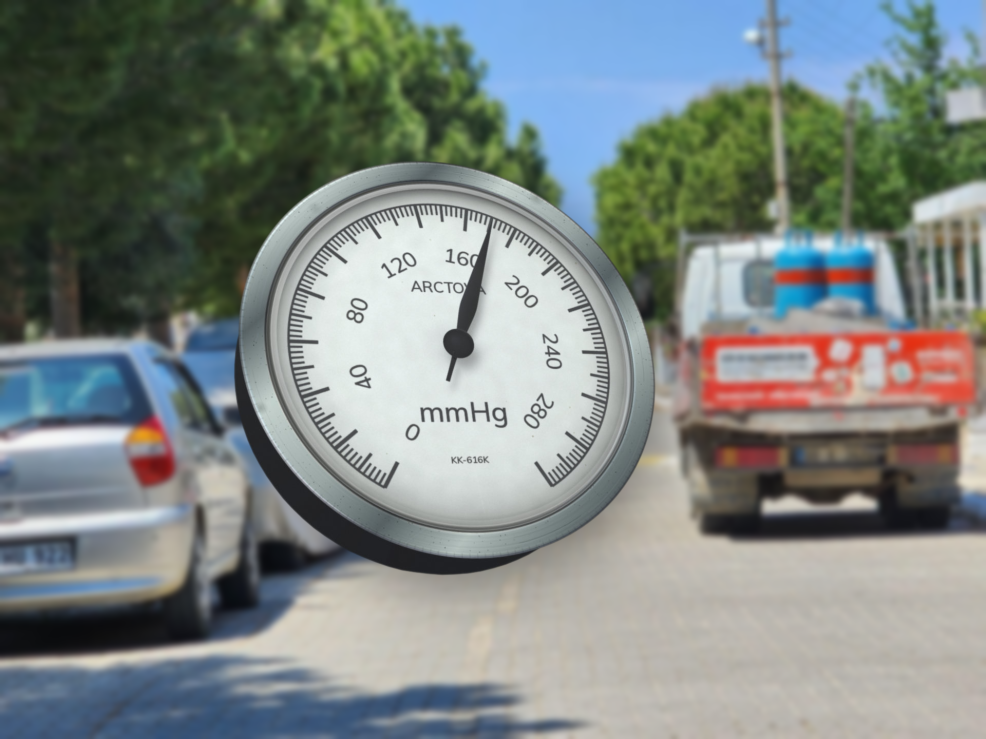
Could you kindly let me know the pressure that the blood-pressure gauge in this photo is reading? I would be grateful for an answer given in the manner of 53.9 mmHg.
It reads 170 mmHg
